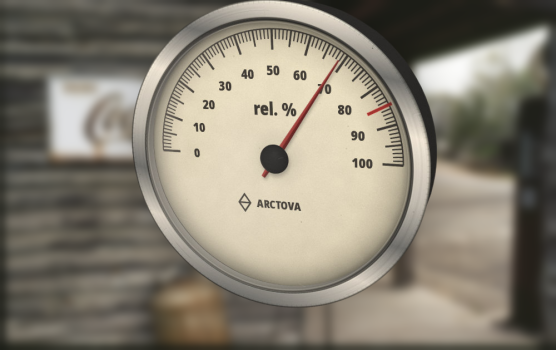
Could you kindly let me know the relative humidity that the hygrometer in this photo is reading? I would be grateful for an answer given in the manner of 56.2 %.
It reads 69 %
